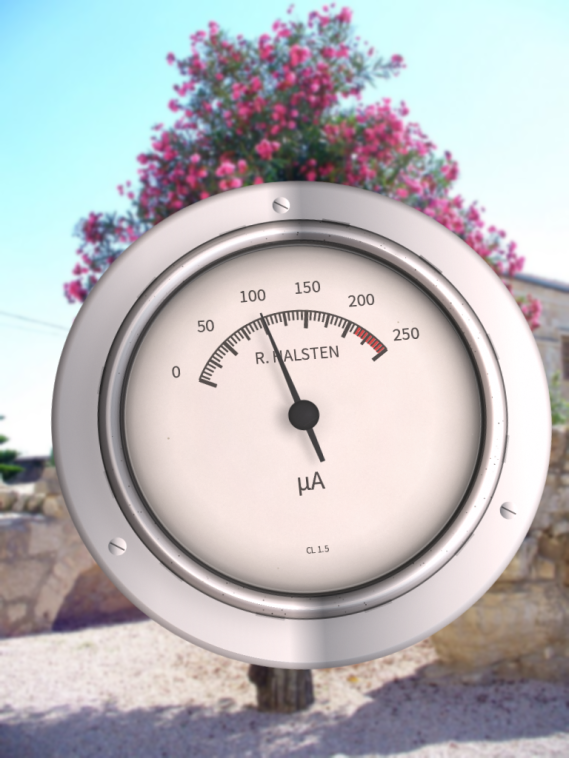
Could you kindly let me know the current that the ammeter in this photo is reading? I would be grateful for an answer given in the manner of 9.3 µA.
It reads 100 µA
